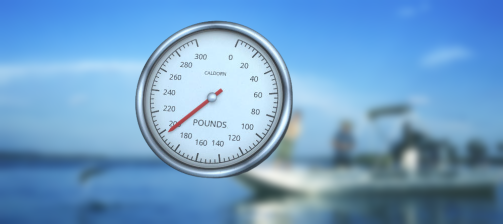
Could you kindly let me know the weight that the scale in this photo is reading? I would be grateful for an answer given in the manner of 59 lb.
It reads 196 lb
